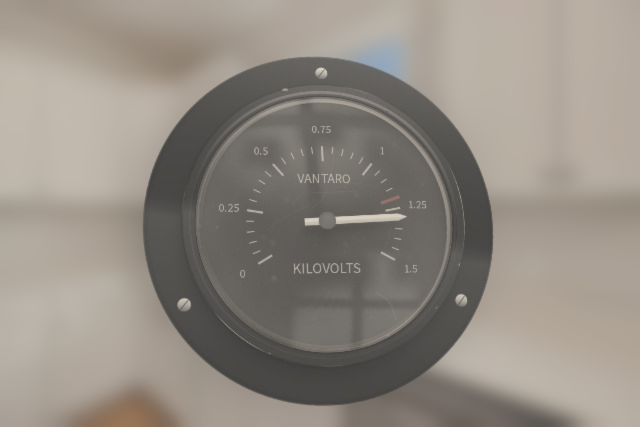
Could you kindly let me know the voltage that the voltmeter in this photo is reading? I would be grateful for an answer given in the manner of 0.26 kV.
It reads 1.3 kV
